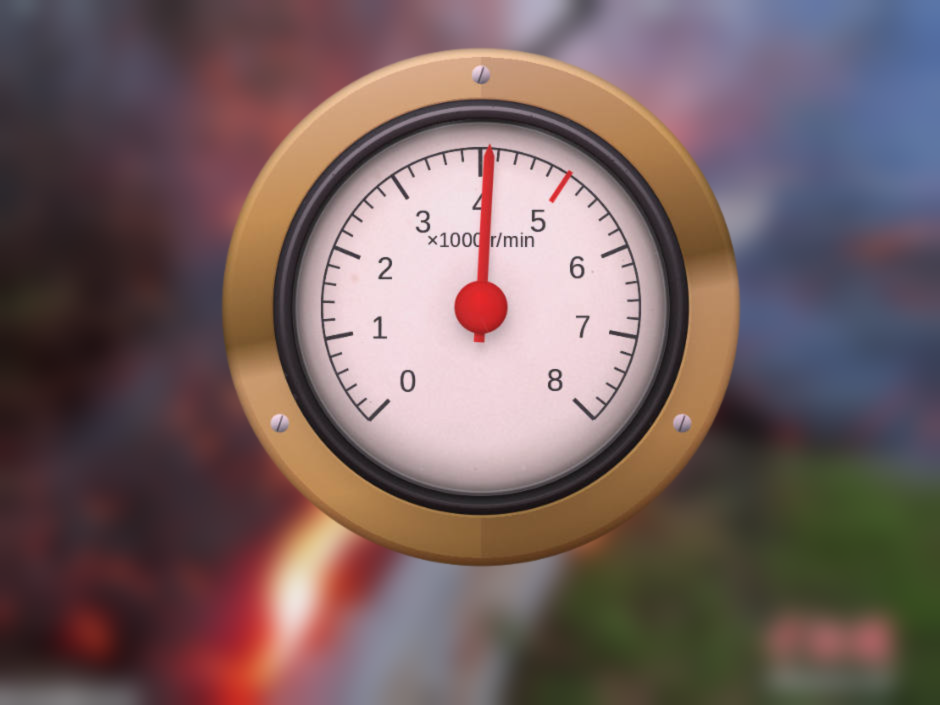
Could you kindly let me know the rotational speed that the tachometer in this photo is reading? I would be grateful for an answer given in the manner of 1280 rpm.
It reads 4100 rpm
